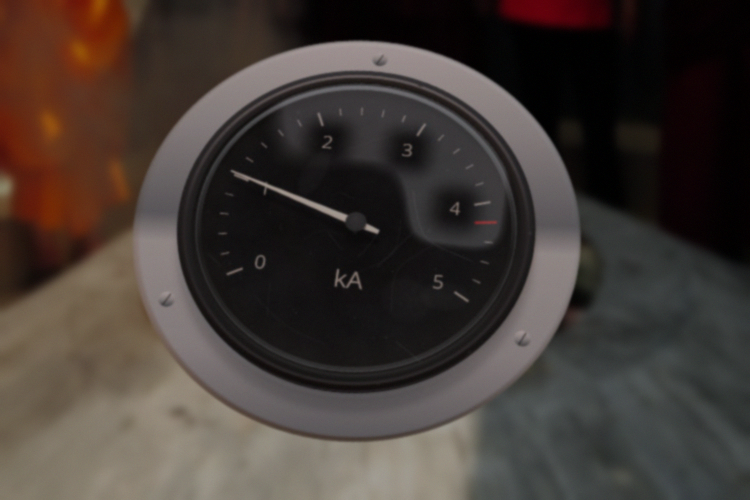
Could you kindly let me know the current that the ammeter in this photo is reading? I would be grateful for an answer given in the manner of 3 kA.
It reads 1 kA
